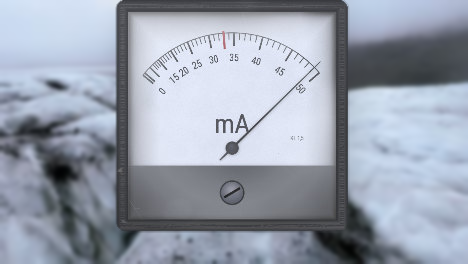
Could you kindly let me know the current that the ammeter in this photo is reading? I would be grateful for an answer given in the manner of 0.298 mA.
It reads 49 mA
